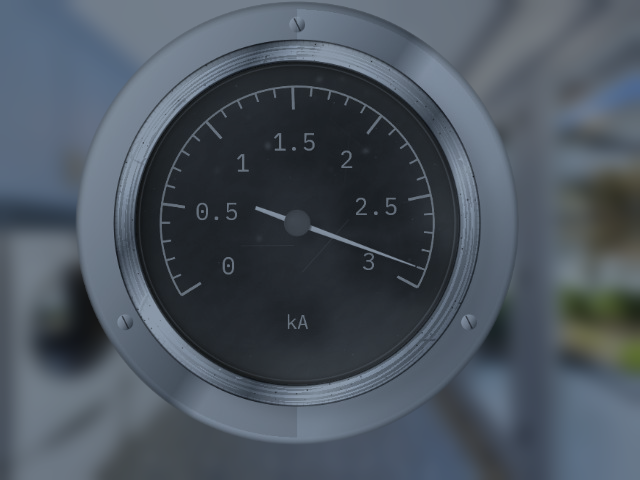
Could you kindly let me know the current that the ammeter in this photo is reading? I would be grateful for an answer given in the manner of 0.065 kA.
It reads 2.9 kA
